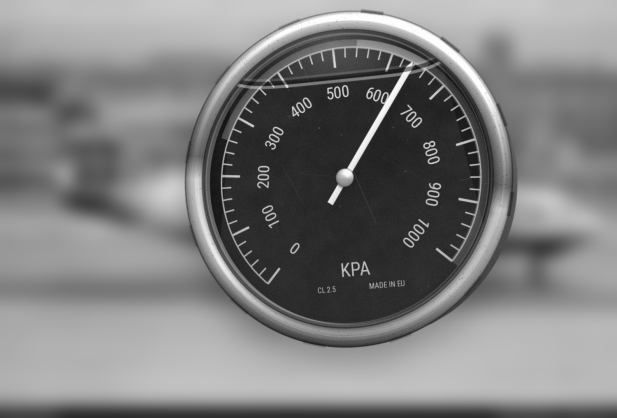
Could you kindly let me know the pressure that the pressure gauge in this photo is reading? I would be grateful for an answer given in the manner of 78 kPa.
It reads 640 kPa
